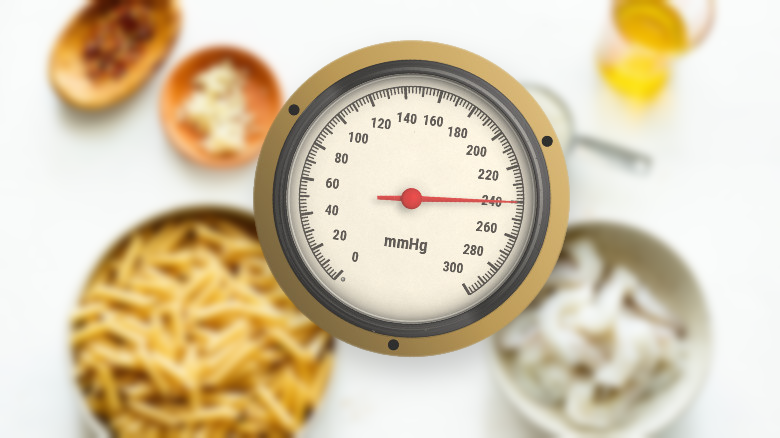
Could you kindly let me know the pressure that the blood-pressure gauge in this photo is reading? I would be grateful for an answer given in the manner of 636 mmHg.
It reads 240 mmHg
